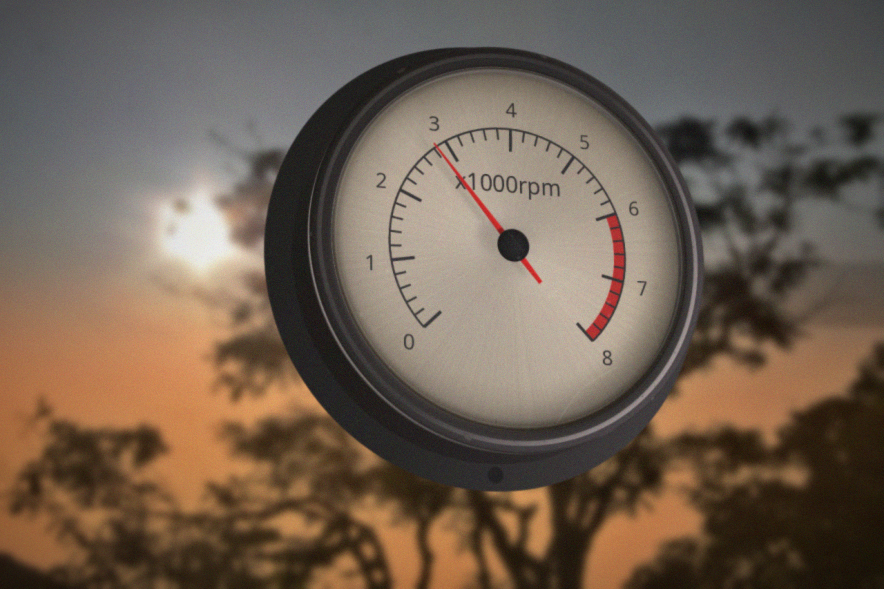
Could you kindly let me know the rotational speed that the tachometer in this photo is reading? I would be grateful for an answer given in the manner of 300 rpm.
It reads 2800 rpm
